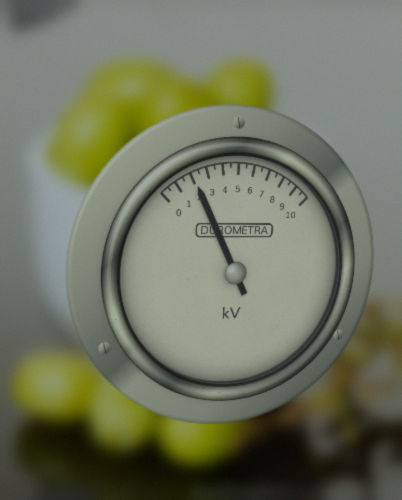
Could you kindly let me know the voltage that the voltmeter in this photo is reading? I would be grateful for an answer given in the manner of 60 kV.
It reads 2 kV
